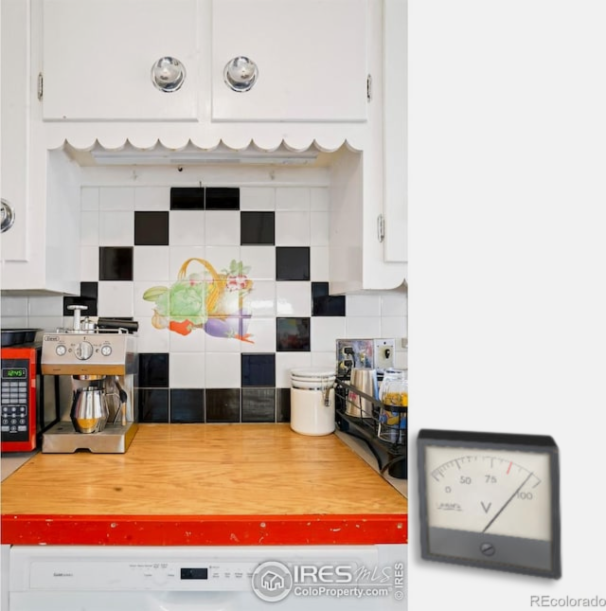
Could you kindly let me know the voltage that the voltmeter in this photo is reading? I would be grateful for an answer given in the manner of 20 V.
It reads 95 V
